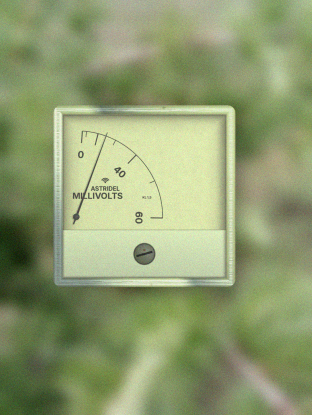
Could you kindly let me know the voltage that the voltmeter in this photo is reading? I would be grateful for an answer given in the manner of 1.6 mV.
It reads 25 mV
